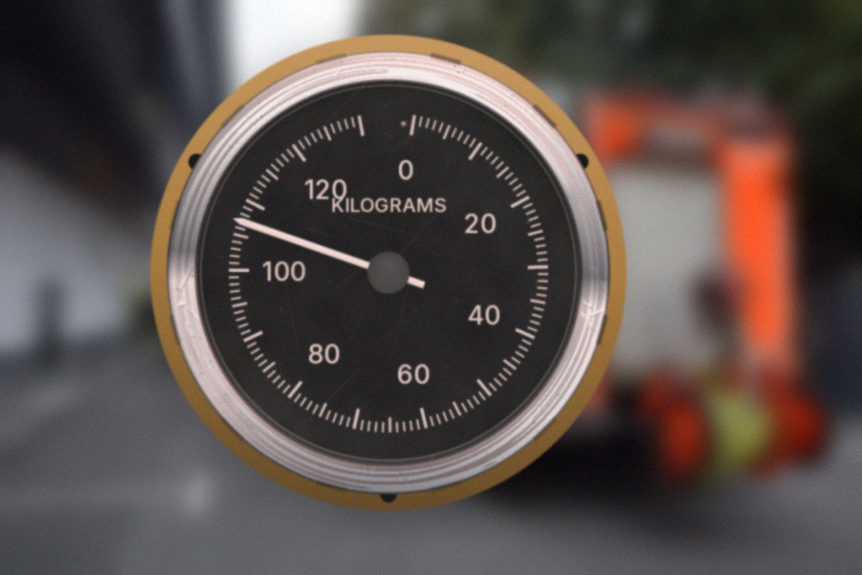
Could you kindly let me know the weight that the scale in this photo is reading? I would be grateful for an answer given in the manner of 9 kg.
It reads 107 kg
